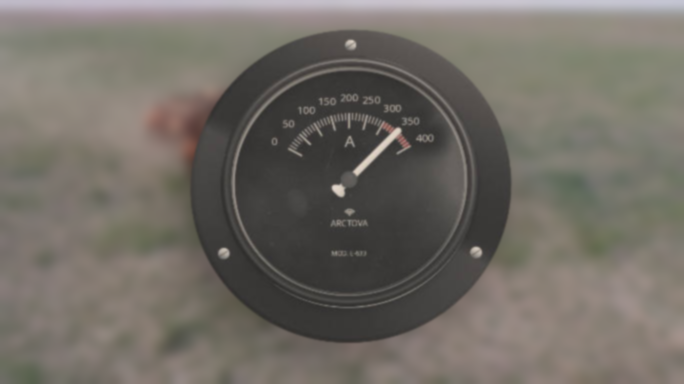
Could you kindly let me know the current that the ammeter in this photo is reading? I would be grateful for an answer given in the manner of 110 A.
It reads 350 A
